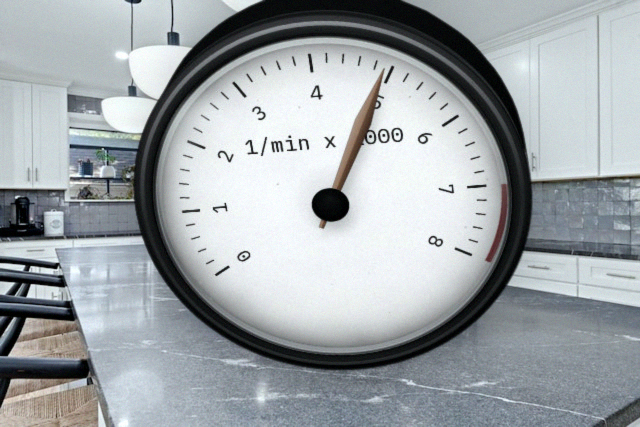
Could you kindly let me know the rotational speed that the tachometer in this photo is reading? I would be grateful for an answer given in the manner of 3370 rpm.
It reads 4900 rpm
